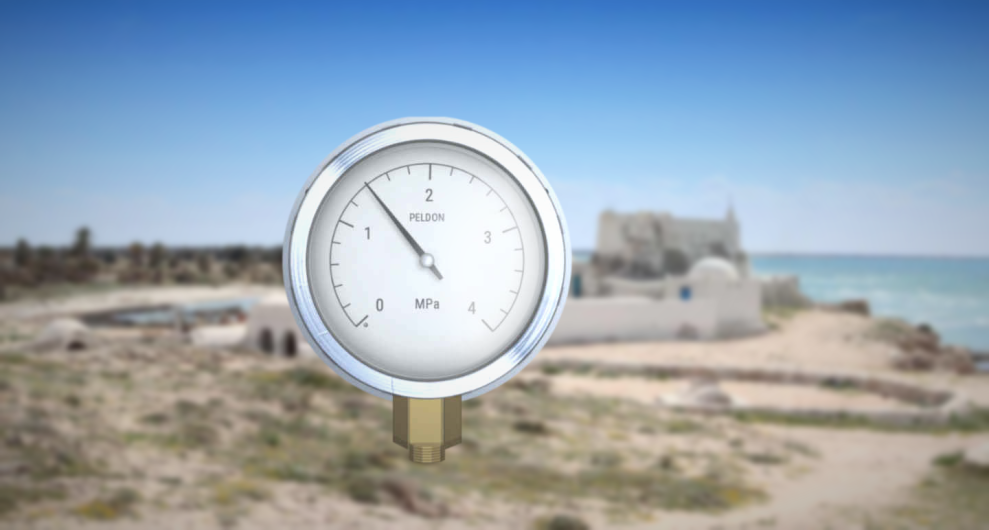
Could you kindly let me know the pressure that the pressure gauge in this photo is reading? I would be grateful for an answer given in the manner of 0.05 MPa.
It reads 1.4 MPa
